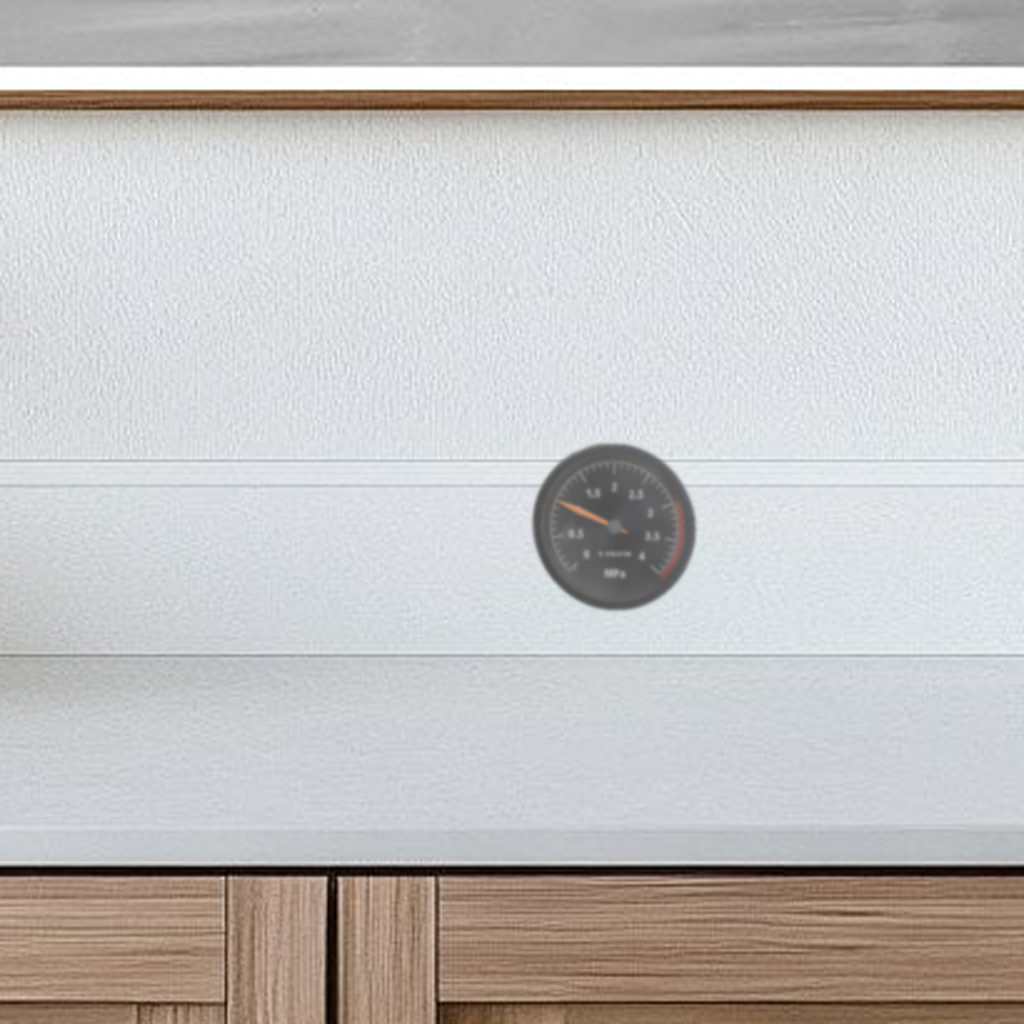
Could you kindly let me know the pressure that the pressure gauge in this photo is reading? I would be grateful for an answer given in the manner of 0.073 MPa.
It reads 1 MPa
